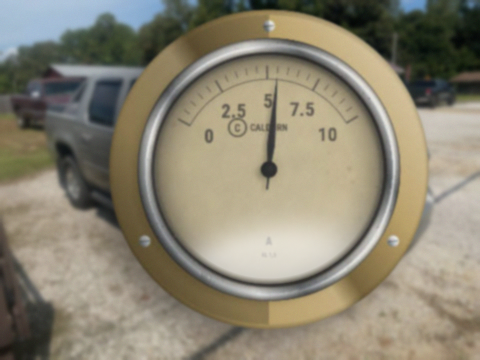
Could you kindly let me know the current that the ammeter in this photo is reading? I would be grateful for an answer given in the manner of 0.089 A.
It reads 5.5 A
